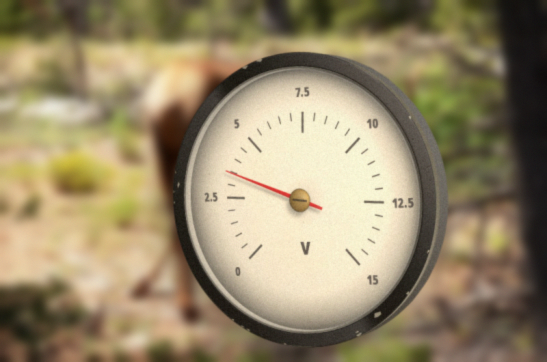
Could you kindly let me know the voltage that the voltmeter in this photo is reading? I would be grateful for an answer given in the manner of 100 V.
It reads 3.5 V
